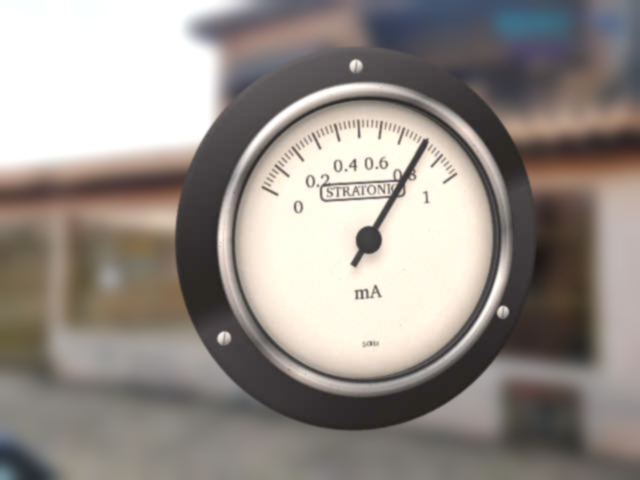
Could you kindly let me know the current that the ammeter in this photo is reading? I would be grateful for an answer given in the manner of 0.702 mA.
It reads 0.8 mA
